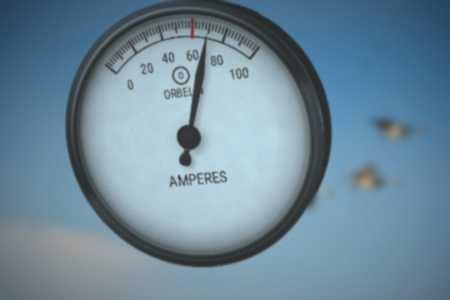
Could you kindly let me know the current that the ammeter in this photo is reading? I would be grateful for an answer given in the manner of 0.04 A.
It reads 70 A
